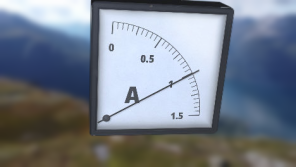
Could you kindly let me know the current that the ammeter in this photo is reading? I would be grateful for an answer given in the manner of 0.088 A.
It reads 1 A
